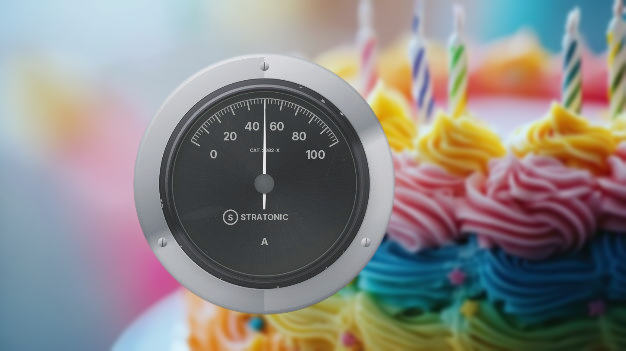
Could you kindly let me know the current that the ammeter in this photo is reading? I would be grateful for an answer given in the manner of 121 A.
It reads 50 A
